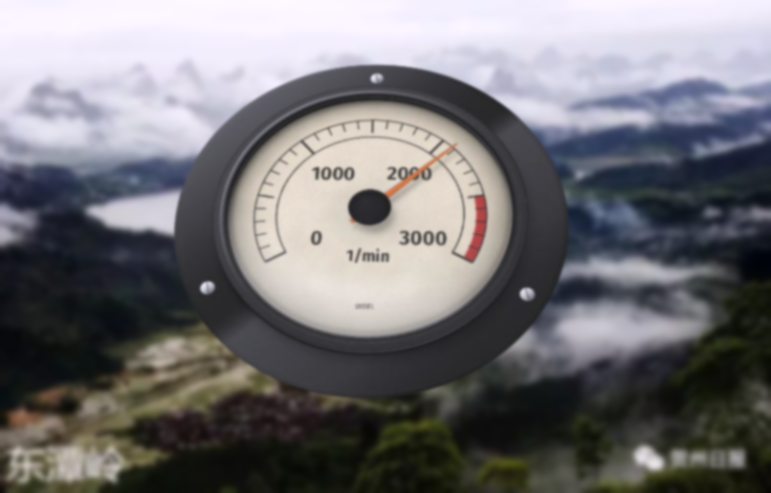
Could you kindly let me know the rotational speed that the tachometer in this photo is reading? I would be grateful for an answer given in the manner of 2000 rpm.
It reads 2100 rpm
